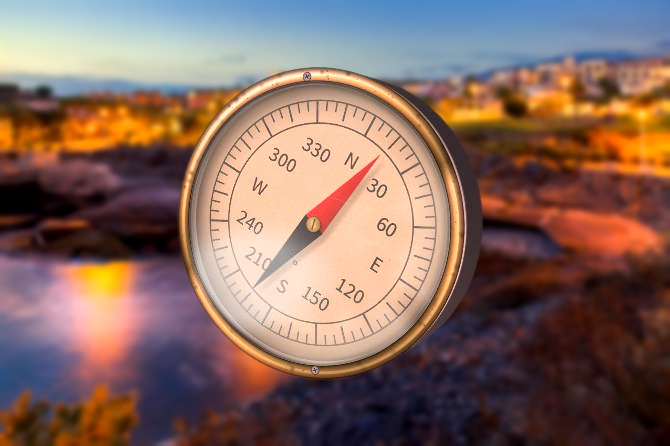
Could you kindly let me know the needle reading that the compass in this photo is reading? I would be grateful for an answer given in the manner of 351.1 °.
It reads 15 °
